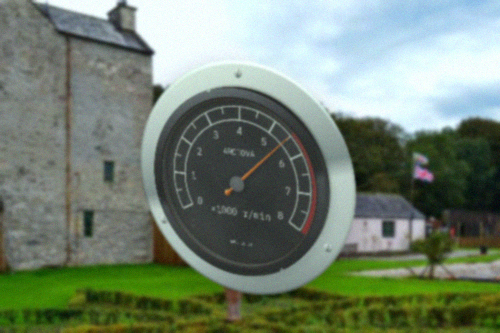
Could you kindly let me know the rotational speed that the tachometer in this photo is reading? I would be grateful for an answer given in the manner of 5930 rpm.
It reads 5500 rpm
